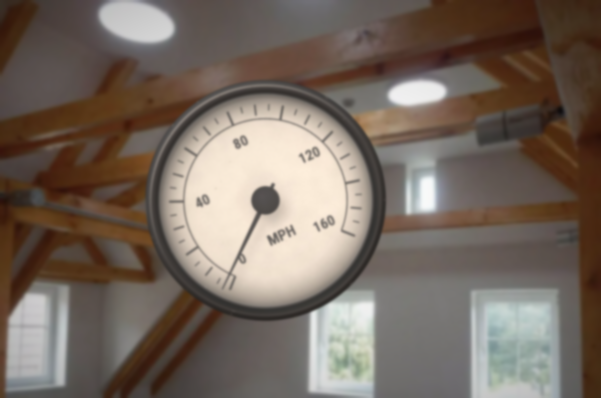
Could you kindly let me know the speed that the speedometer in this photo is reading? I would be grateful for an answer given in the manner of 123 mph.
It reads 2.5 mph
